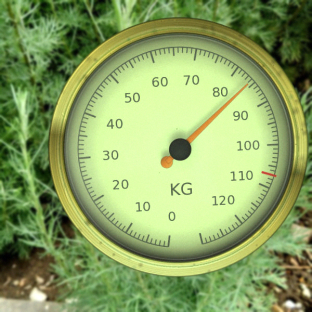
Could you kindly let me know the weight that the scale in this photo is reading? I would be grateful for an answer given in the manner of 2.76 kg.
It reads 84 kg
